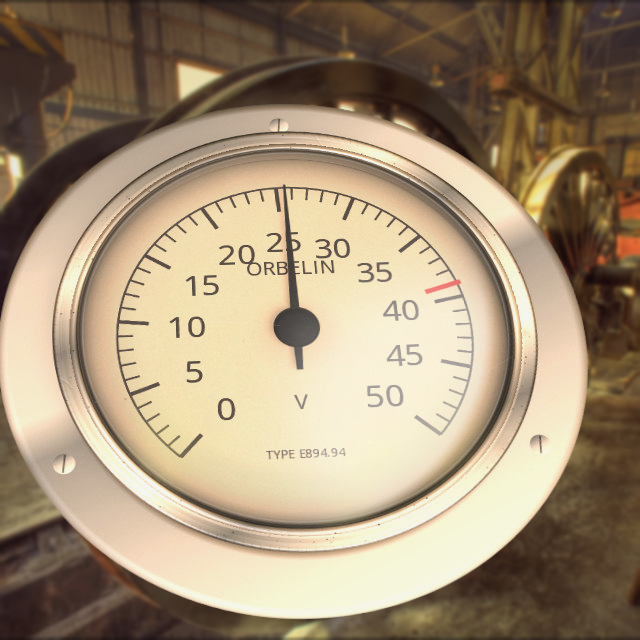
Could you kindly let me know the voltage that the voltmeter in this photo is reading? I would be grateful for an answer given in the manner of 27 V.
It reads 25.5 V
